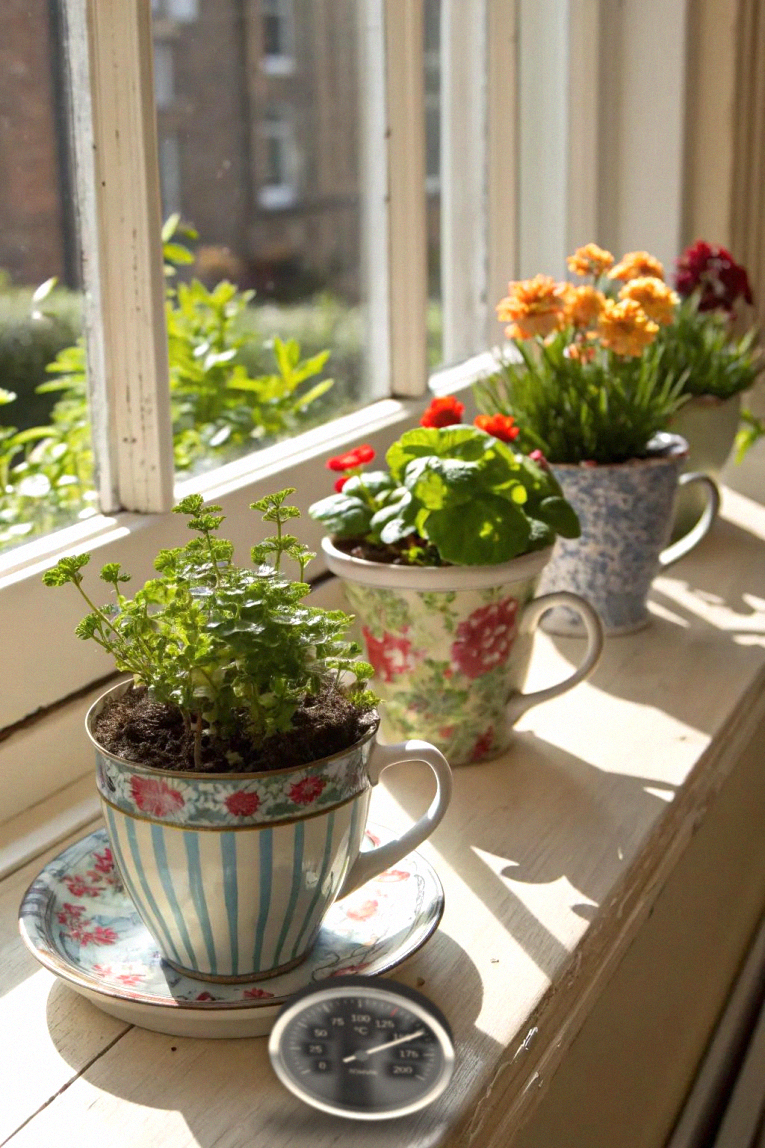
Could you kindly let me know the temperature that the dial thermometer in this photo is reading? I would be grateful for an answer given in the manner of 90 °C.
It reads 150 °C
